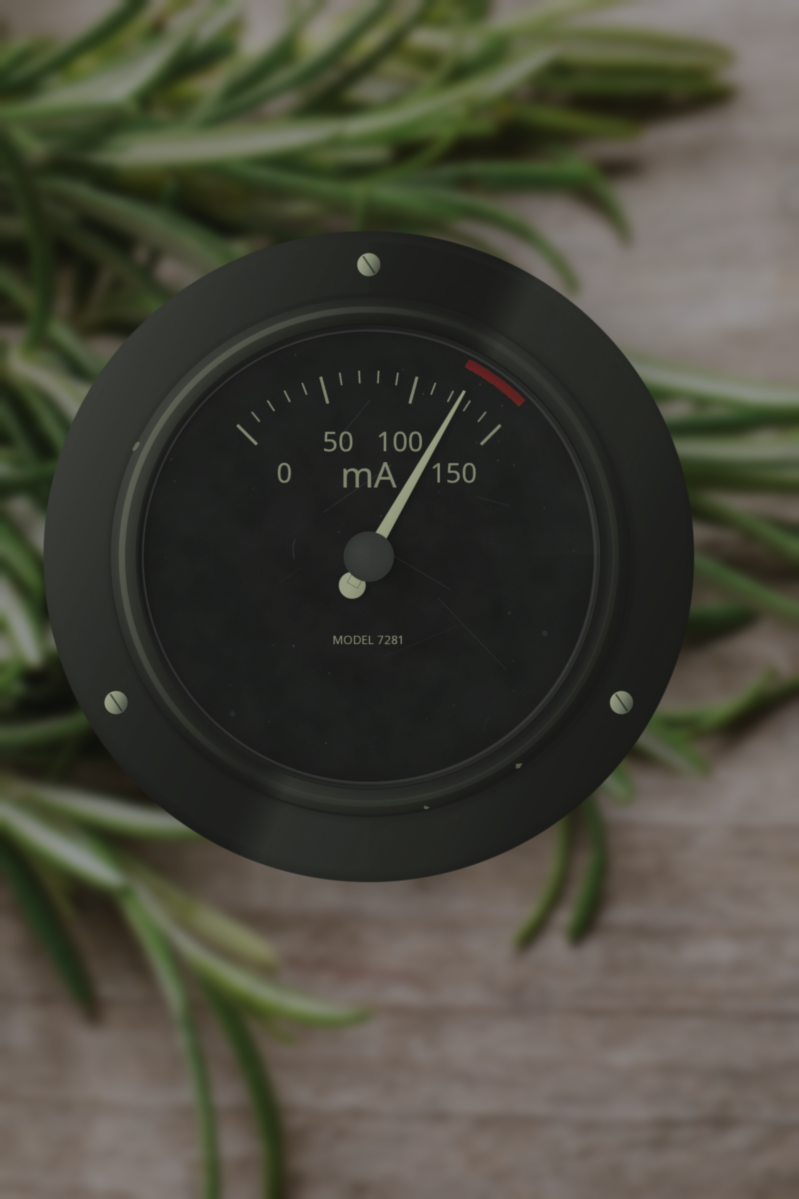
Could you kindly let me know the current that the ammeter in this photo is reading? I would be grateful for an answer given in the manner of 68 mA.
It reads 125 mA
